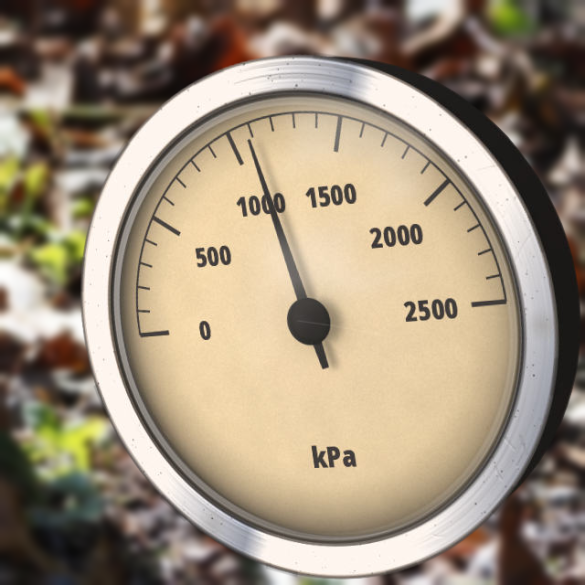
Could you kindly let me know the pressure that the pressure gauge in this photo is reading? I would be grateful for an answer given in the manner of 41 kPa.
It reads 1100 kPa
